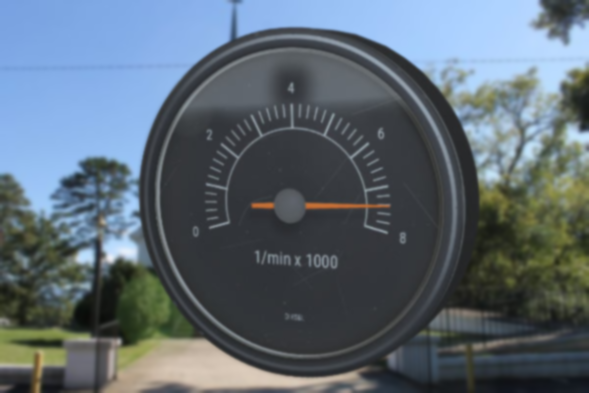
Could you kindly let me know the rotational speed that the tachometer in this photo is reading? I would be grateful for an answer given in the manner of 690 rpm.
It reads 7400 rpm
